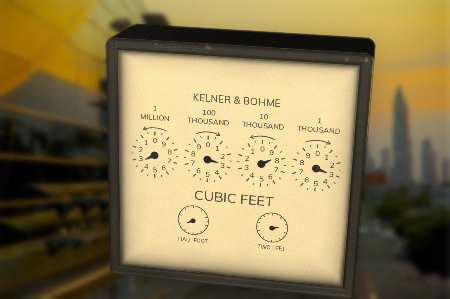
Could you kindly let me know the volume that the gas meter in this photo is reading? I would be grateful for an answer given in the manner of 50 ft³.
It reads 328300 ft³
